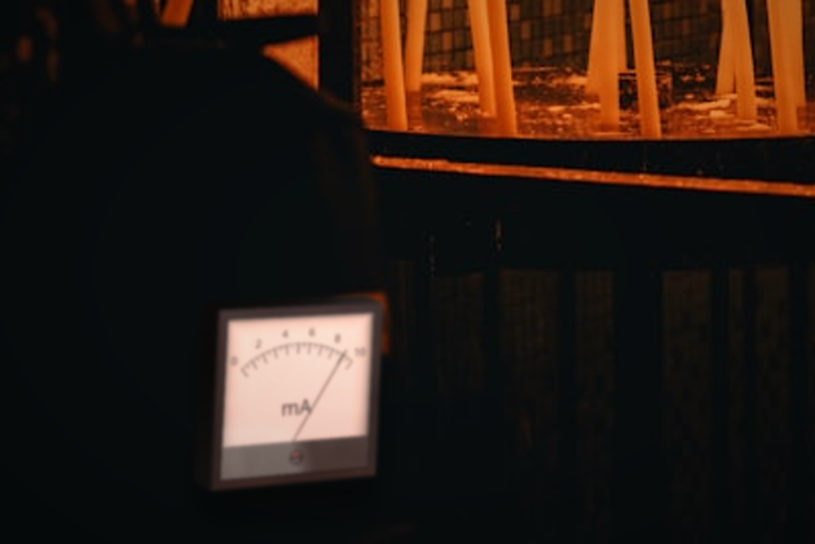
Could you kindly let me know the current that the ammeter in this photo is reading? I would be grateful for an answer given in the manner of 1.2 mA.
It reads 9 mA
